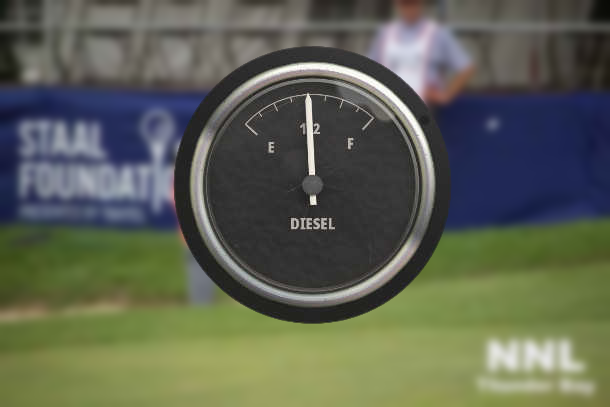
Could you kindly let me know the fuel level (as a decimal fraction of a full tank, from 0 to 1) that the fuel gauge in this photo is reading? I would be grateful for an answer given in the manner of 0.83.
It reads 0.5
